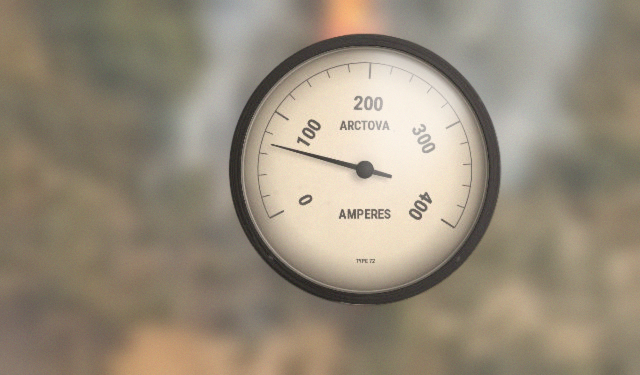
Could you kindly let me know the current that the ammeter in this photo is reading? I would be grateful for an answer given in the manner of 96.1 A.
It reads 70 A
